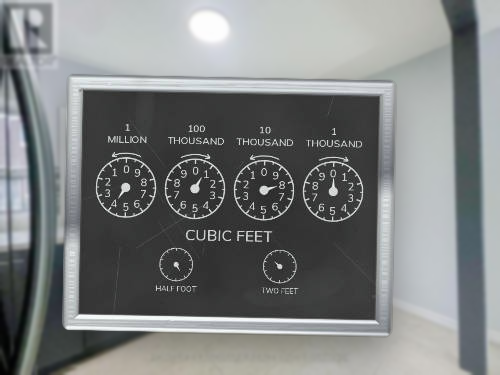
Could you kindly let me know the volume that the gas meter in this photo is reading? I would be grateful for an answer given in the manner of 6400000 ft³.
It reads 408000 ft³
